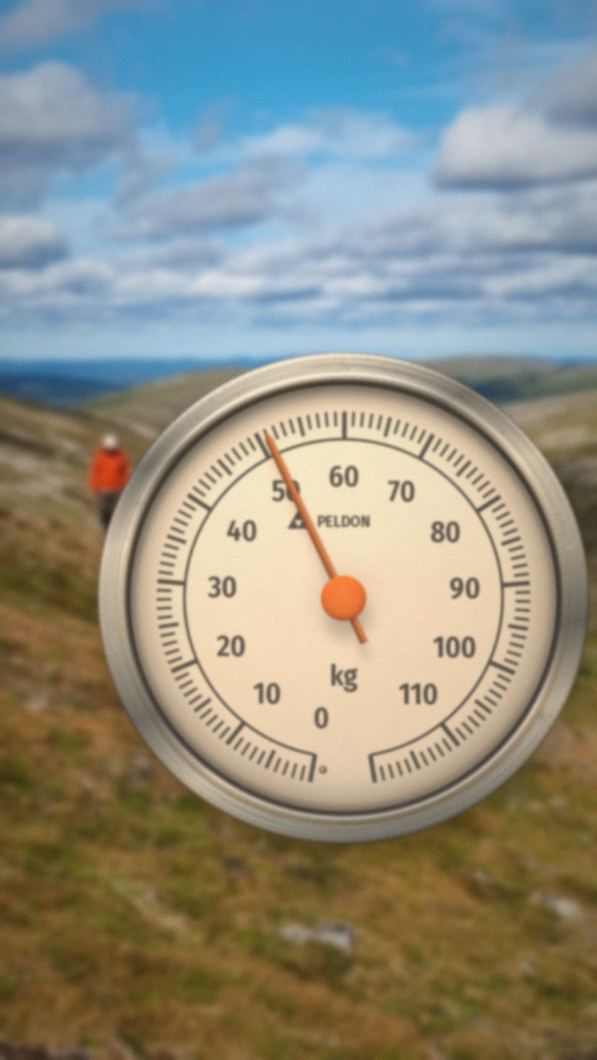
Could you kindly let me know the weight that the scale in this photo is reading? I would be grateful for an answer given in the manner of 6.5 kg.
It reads 51 kg
